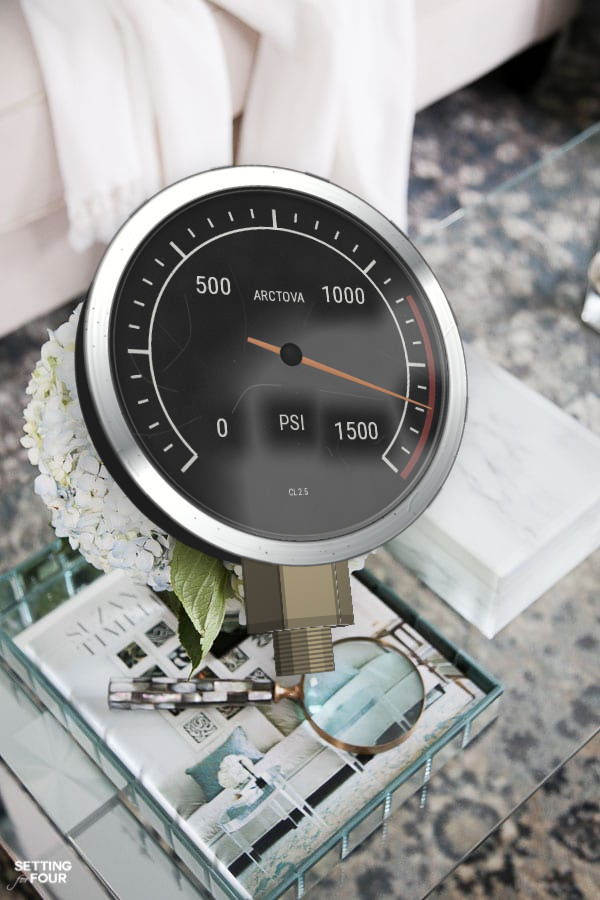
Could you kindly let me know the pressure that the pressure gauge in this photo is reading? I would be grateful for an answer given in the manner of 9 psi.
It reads 1350 psi
